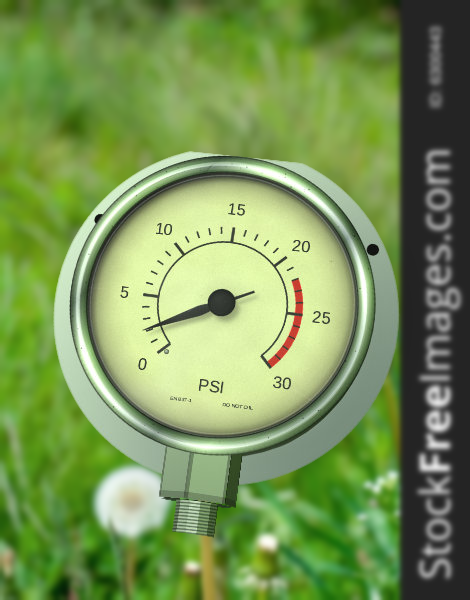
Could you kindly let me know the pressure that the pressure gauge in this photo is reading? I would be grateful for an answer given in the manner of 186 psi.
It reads 2 psi
